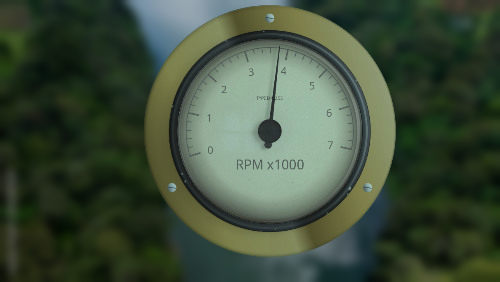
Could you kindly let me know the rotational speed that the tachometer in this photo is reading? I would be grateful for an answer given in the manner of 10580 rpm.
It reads 3800 rpm
